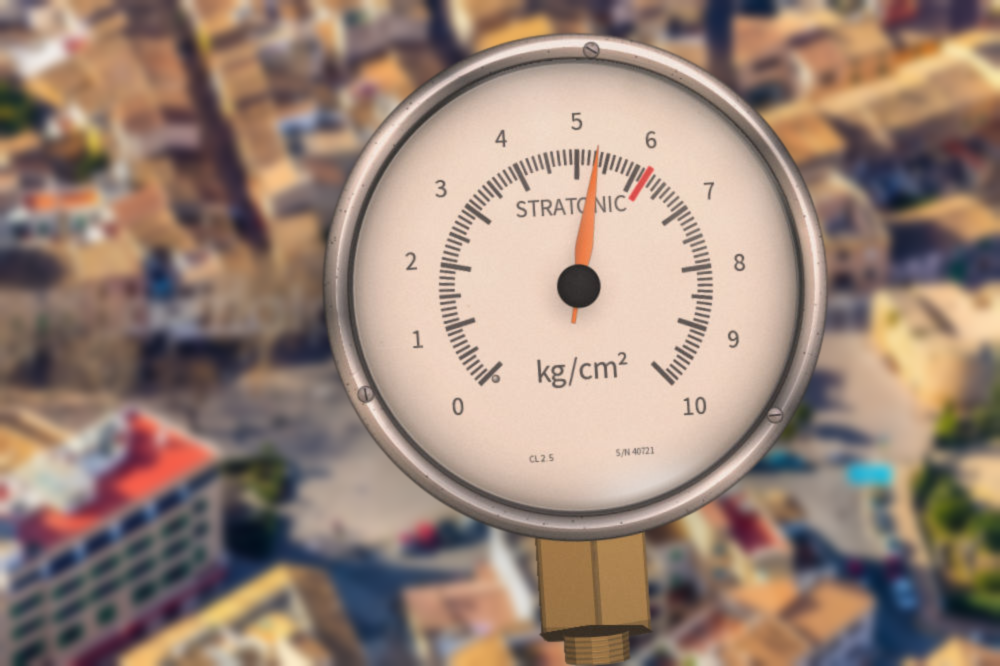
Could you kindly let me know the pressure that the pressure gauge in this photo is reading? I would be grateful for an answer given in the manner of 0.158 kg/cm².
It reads 5.3 kg/cm²
